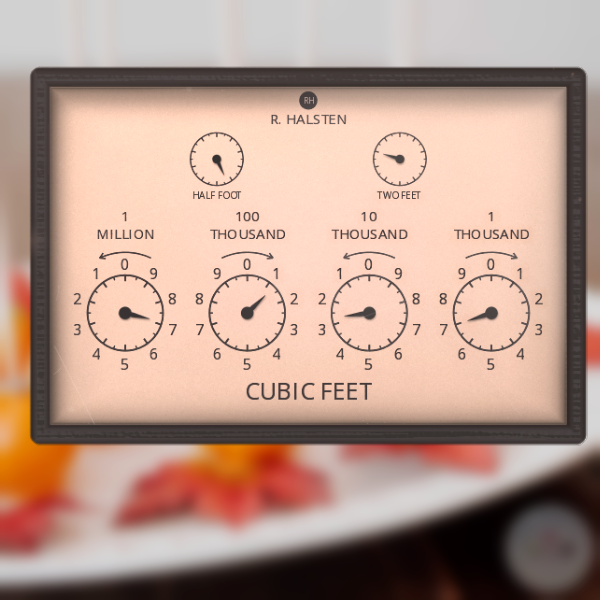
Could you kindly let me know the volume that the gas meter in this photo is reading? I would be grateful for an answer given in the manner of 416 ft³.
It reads 712700 ft³
